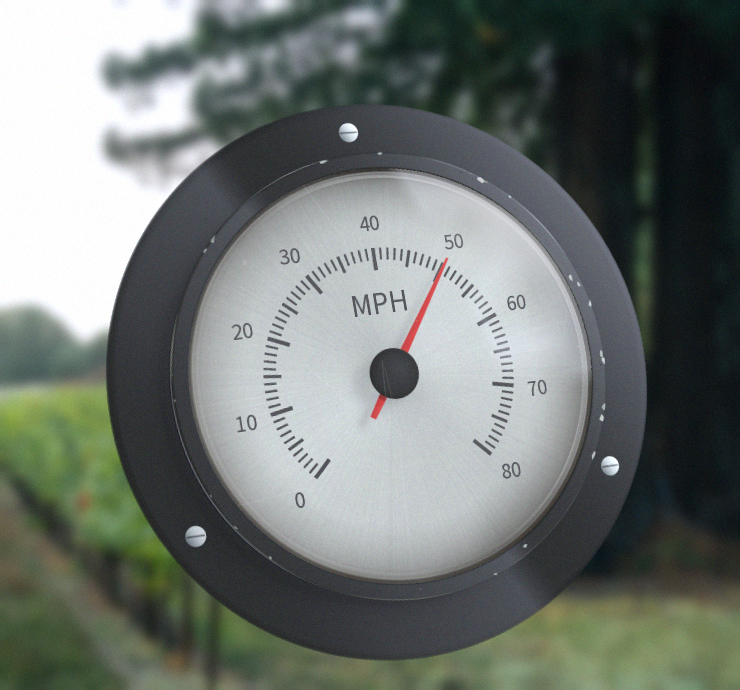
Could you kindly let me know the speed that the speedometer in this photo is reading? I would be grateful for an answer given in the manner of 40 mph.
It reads 50 mph
